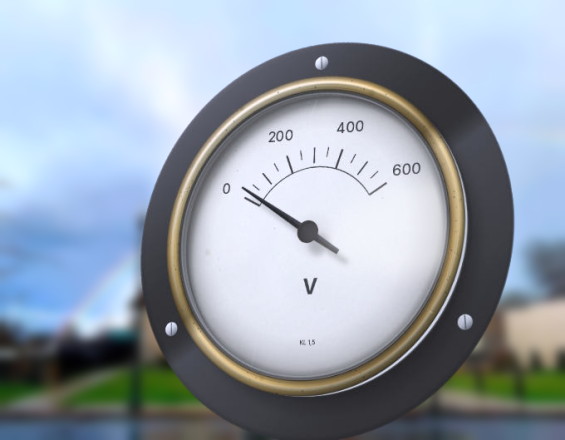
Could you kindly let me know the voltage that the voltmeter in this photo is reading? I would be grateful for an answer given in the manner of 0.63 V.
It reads 25 V
